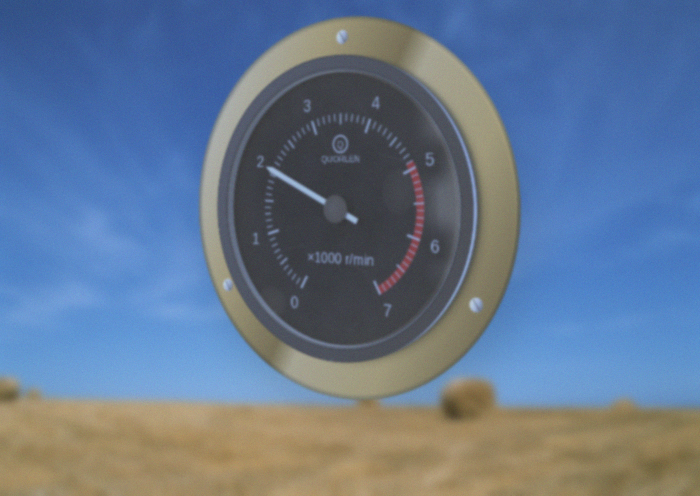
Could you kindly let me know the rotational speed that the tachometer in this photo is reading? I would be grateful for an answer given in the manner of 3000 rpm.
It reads 2000 rpm
